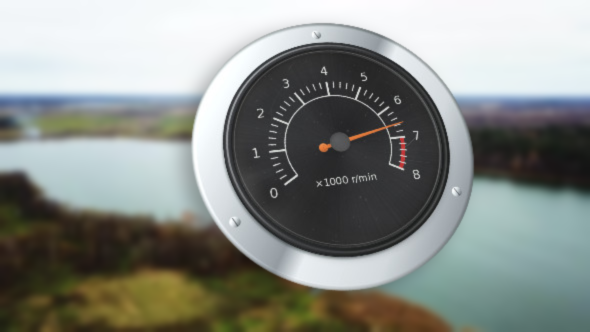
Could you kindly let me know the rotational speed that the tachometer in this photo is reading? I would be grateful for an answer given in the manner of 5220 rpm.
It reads 6600 rpm
